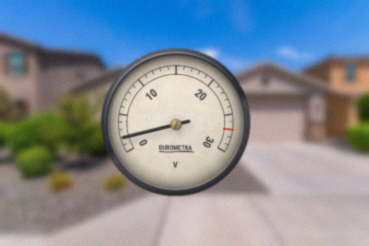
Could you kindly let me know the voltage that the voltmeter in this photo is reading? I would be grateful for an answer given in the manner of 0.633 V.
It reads 2 V
